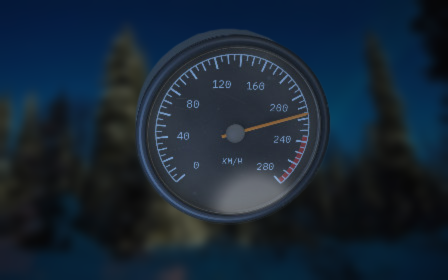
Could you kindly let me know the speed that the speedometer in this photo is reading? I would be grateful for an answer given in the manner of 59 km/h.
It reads 215 km/h
